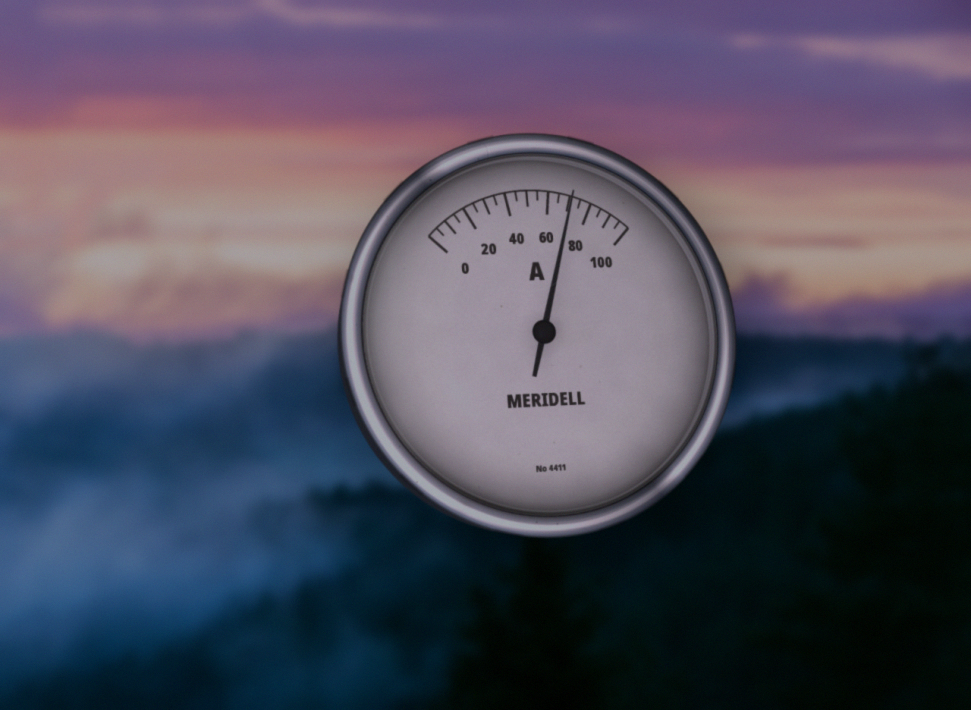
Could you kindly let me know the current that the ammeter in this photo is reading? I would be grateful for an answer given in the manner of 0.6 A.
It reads 70 A
